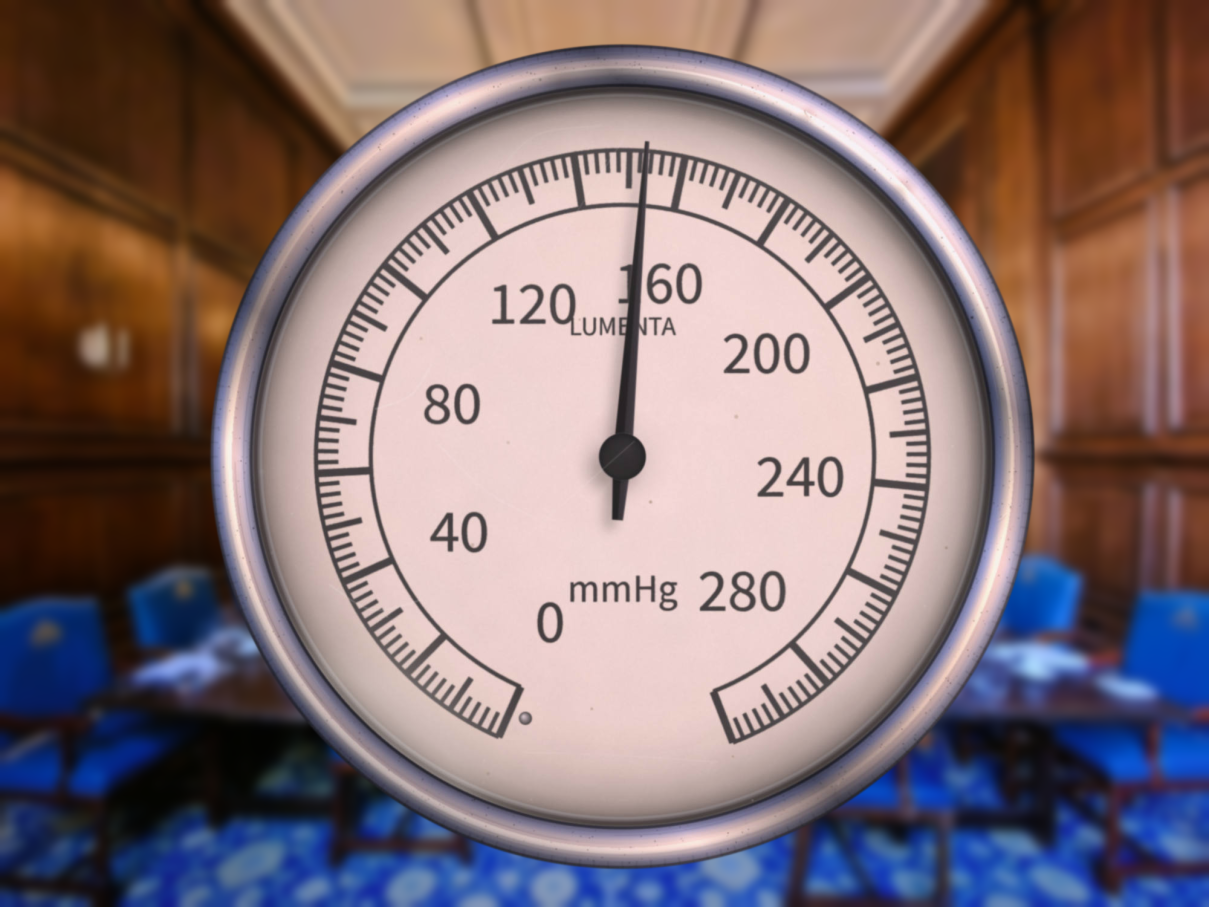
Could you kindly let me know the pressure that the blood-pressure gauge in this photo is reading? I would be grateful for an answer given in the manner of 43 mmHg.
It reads 153 mmHg
